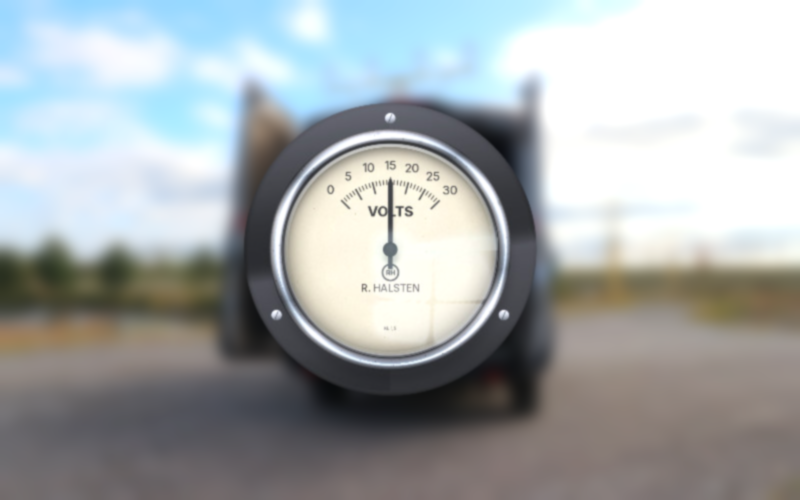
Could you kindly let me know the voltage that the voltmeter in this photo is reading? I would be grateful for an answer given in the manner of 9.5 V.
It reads 15 V
